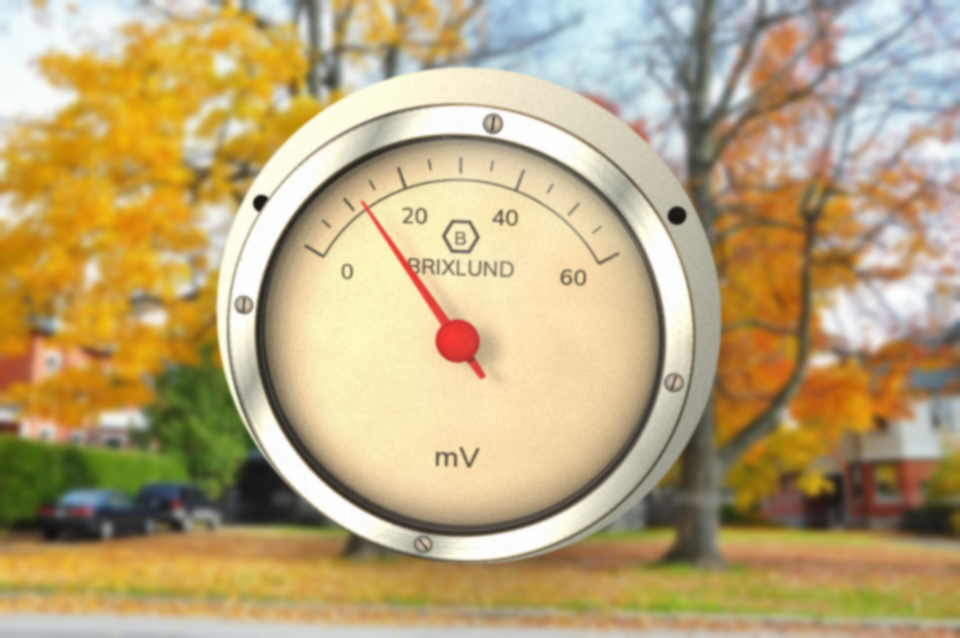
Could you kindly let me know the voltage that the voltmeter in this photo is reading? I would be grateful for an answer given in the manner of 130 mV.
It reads 12.5 mV
